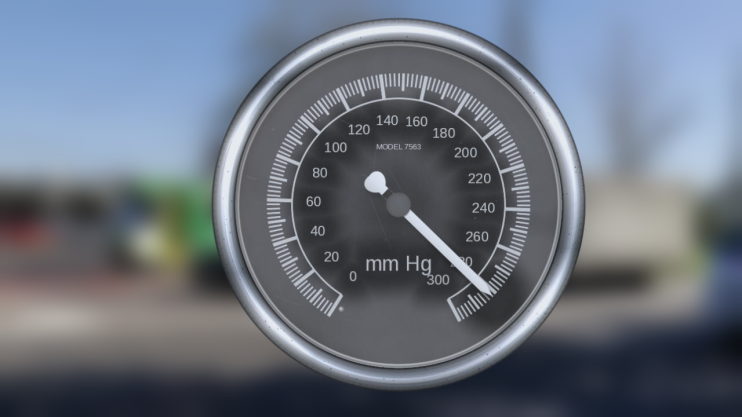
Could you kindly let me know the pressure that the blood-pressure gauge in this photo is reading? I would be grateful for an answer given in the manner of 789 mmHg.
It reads 282 mmHg
